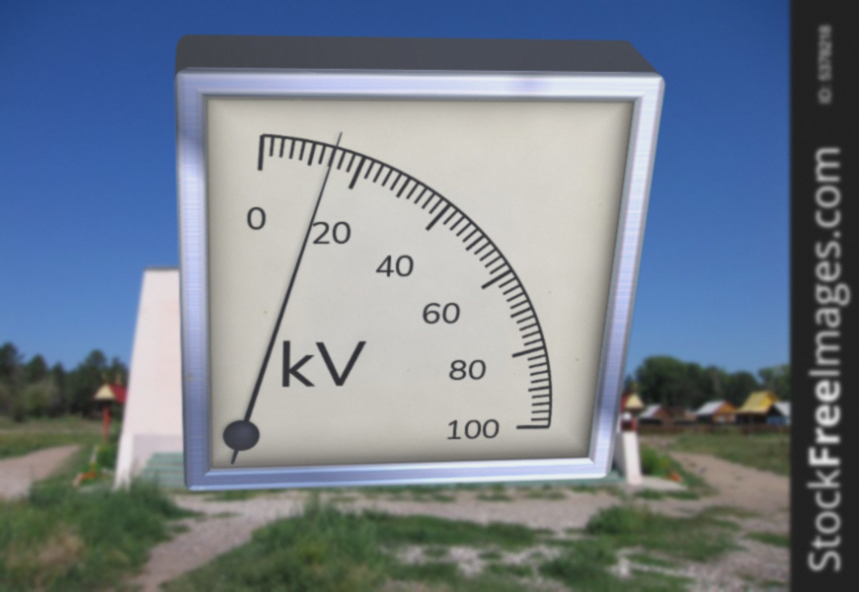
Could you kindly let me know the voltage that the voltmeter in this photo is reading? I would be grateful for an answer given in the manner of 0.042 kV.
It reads 14 kV
